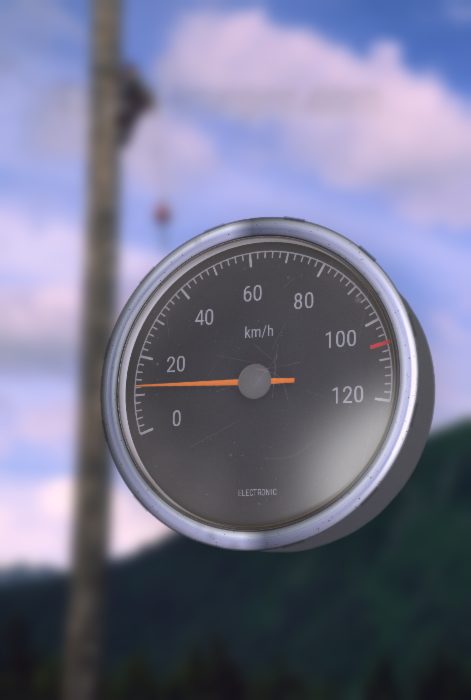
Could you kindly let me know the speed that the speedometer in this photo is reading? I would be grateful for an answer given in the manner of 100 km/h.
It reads 12 km/h
